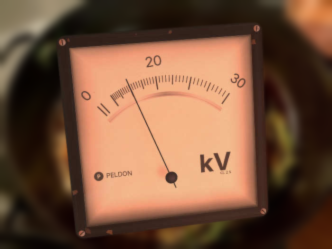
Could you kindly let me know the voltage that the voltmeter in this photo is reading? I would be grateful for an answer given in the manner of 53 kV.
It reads 15 kV
